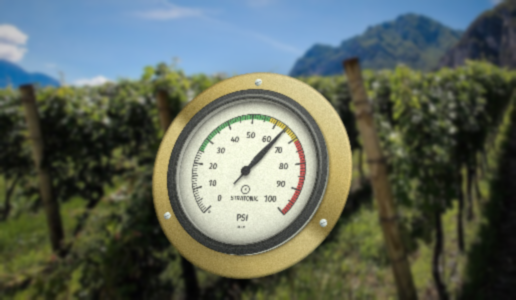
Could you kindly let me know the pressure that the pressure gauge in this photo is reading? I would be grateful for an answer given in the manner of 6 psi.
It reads 65 psi
